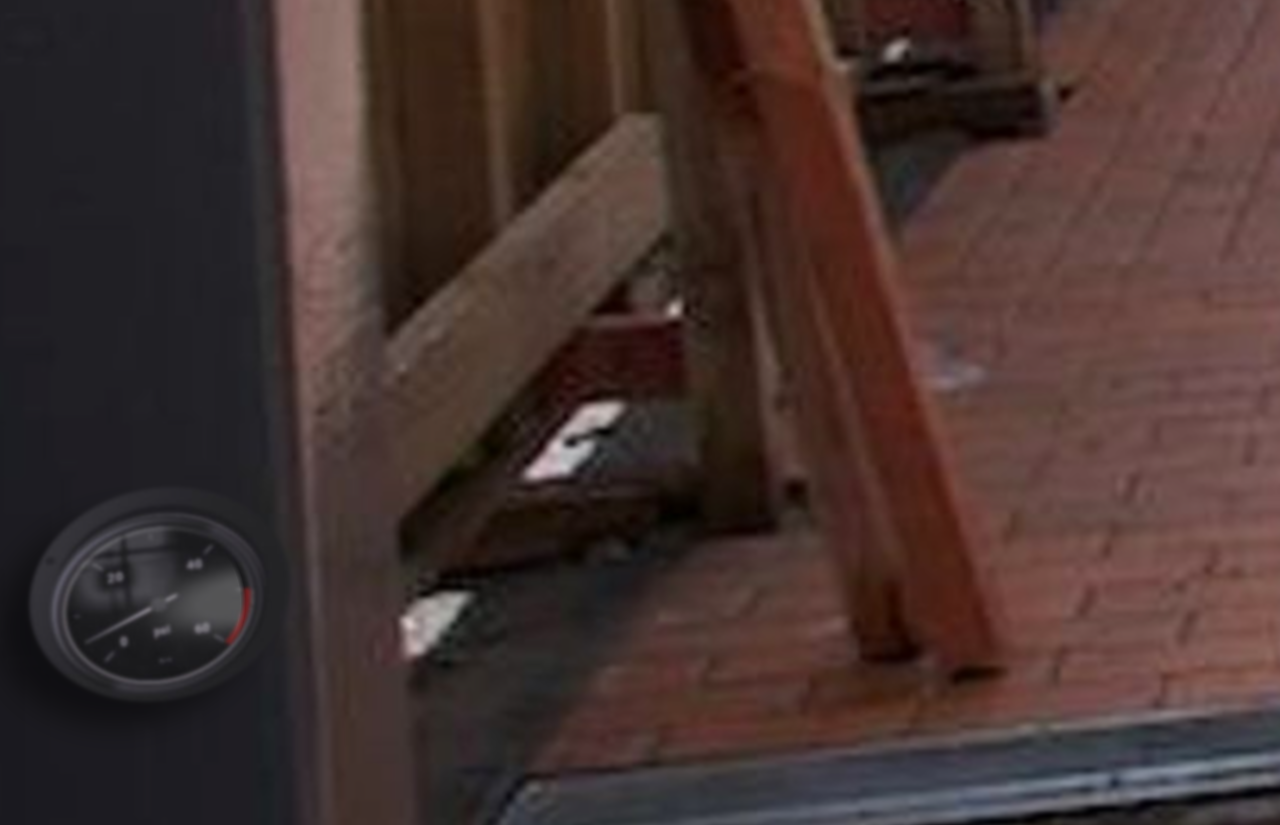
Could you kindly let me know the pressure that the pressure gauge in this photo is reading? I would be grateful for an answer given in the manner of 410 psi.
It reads 5 psi
